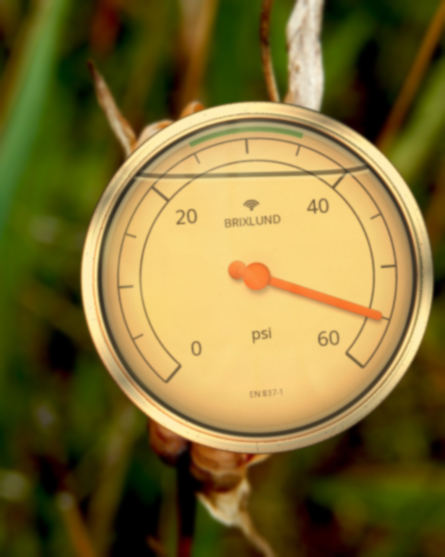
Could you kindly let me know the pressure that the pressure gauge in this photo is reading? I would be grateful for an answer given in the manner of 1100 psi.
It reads 55 psi
